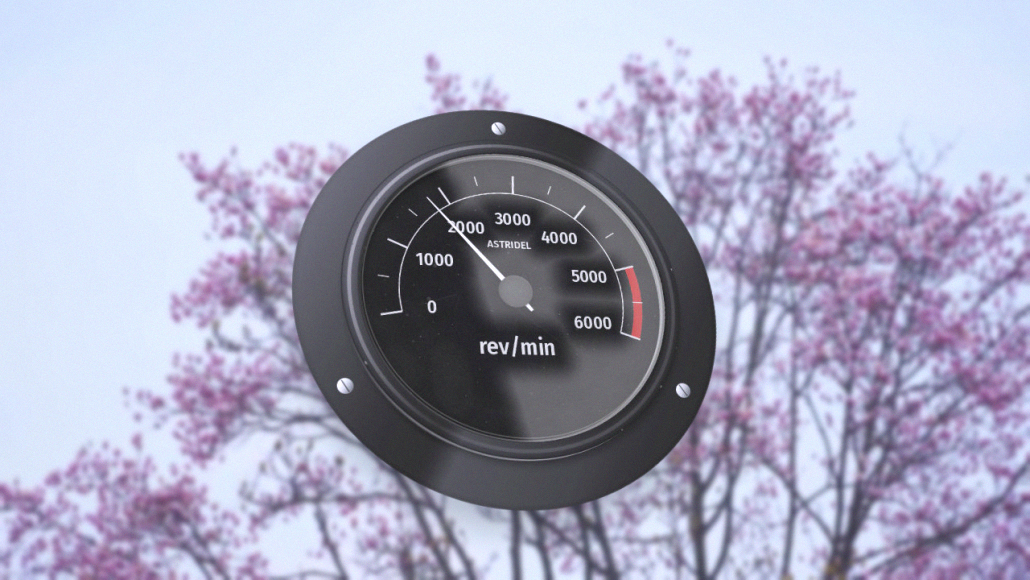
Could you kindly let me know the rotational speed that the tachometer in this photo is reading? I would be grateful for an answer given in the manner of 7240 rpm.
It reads 1750 rpm
